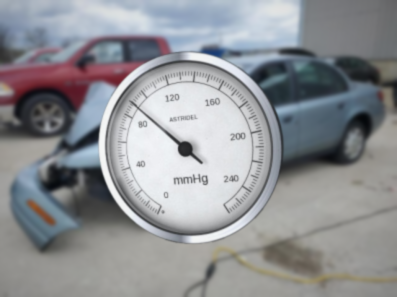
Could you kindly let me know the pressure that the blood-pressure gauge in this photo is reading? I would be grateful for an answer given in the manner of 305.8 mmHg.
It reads 90 mmHg
